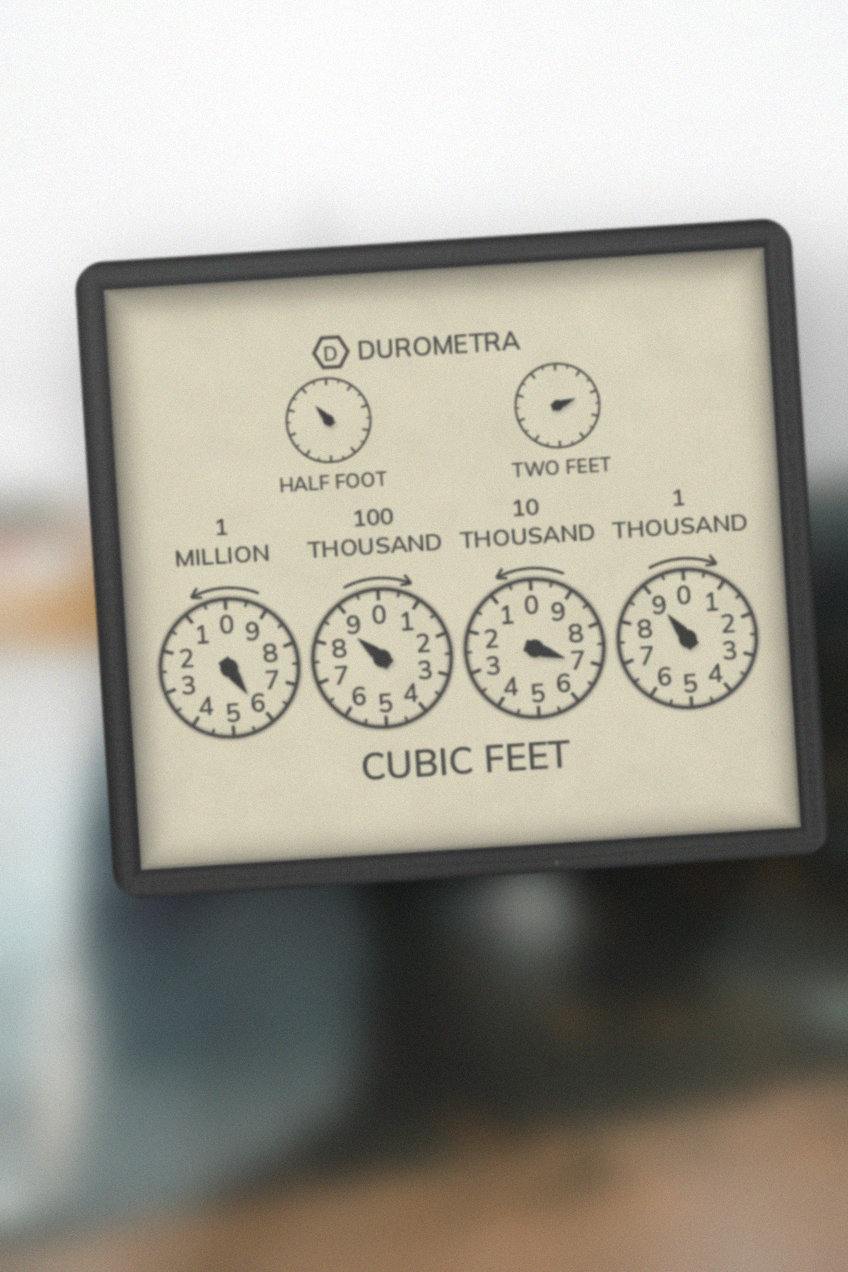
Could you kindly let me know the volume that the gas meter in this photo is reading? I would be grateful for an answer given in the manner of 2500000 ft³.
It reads 586900 ft³
